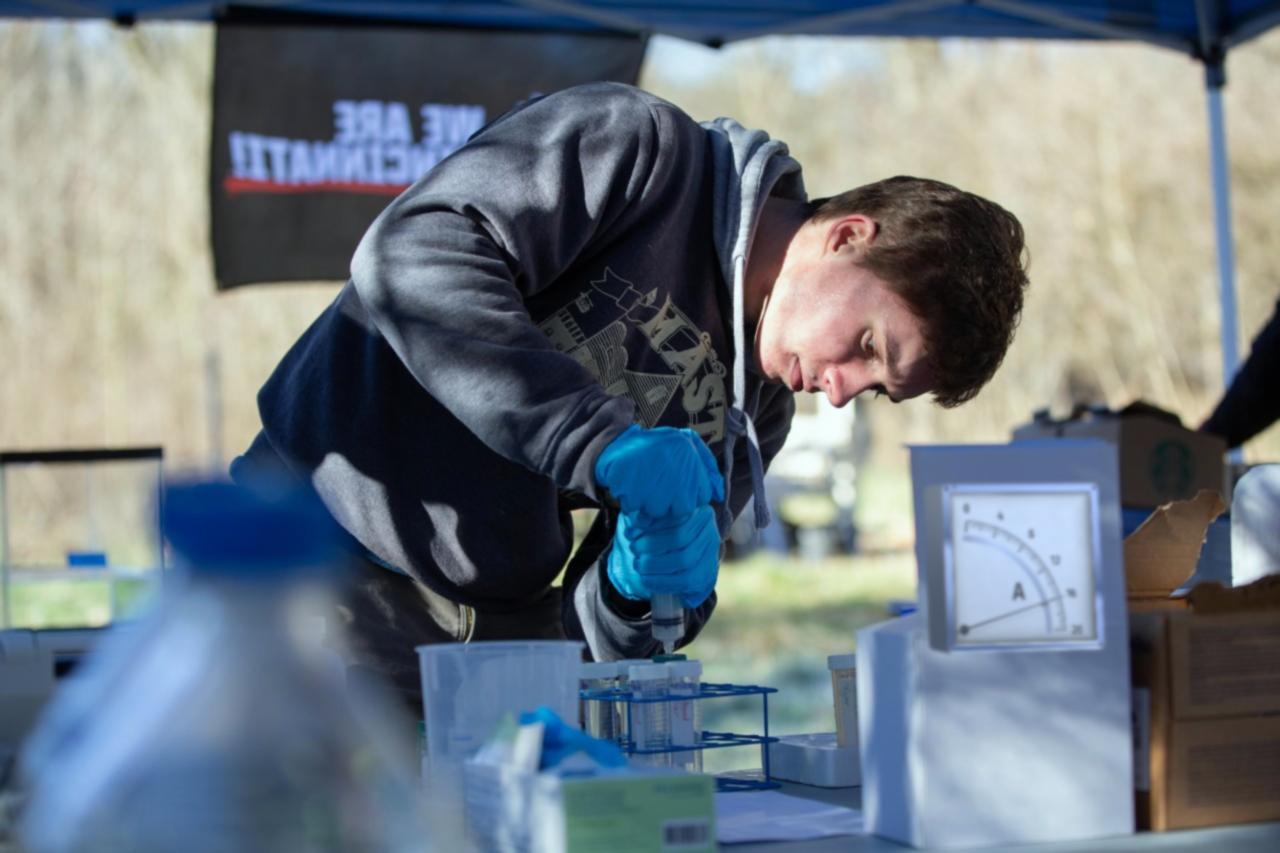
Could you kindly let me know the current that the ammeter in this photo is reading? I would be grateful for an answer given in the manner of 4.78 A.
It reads 16 A
